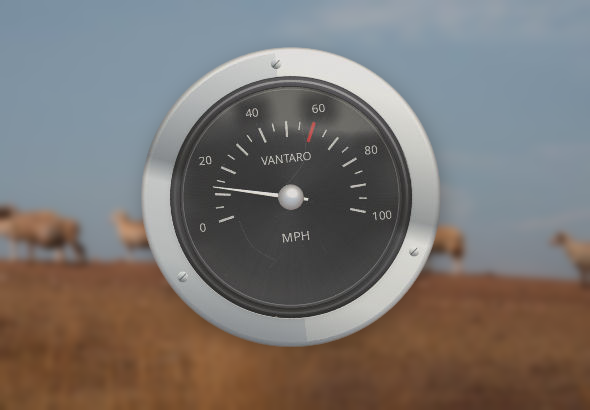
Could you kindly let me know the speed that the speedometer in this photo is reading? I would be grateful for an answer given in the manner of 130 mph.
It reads 12.5 mph
